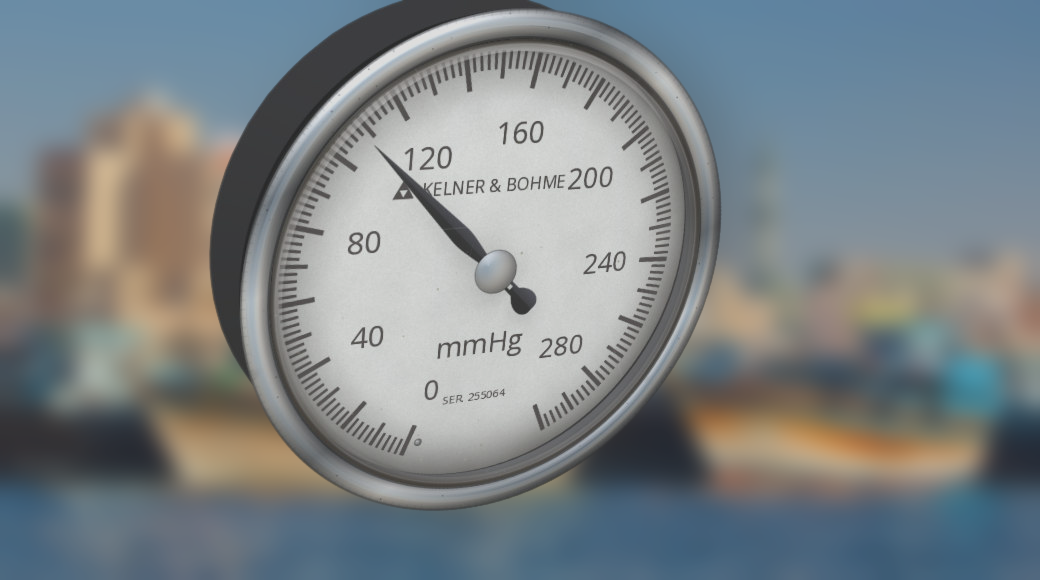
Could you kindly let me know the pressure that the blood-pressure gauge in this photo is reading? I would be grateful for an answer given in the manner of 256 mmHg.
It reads 108 mmHg
